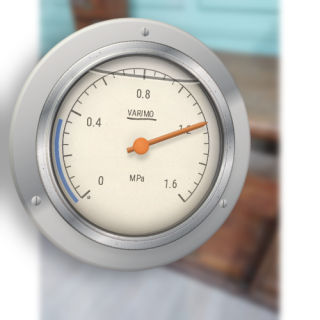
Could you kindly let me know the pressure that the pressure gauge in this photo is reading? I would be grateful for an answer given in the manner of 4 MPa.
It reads 1.2 MPa
